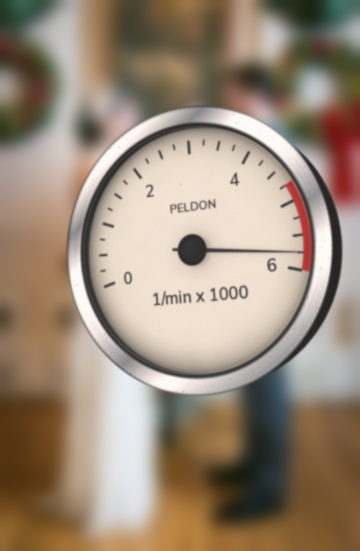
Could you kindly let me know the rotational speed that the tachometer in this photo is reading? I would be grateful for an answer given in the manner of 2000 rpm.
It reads 5750 rpm
